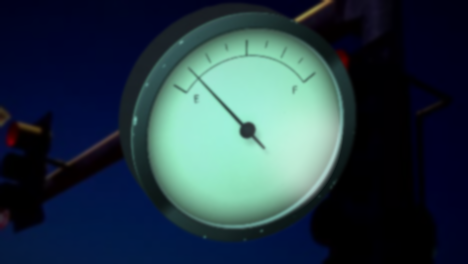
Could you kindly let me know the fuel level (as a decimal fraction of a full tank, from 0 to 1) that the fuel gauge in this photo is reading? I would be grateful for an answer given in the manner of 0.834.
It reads 0.125
